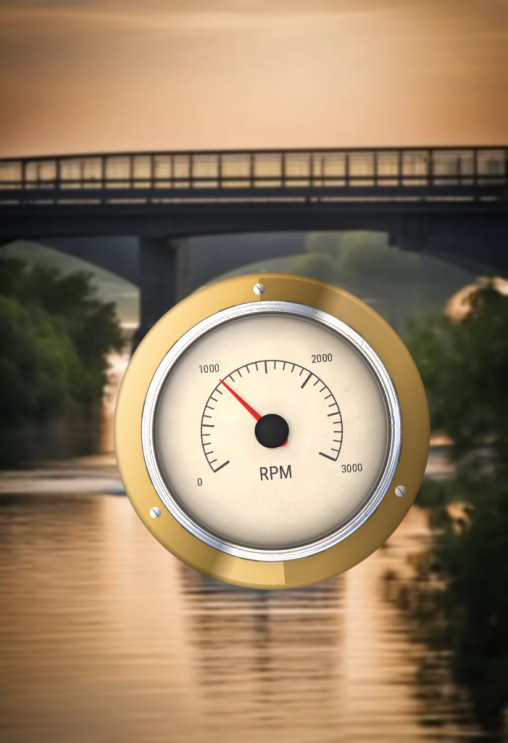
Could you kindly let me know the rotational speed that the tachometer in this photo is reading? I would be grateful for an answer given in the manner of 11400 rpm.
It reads 1000 rpm
